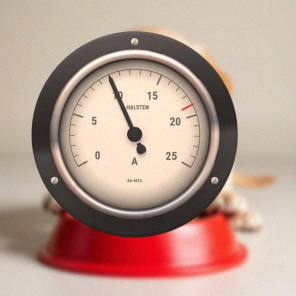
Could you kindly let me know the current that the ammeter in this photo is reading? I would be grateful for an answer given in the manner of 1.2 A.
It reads 10 A
